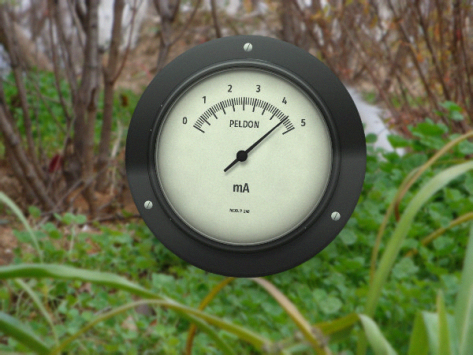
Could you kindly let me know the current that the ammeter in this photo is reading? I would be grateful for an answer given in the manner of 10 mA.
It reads 4.5 mA
